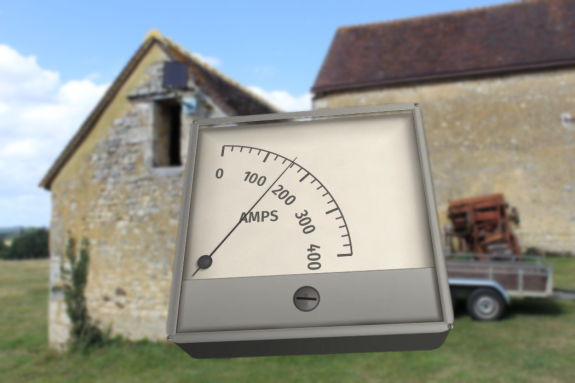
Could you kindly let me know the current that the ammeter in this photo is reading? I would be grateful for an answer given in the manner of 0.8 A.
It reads 160 A
